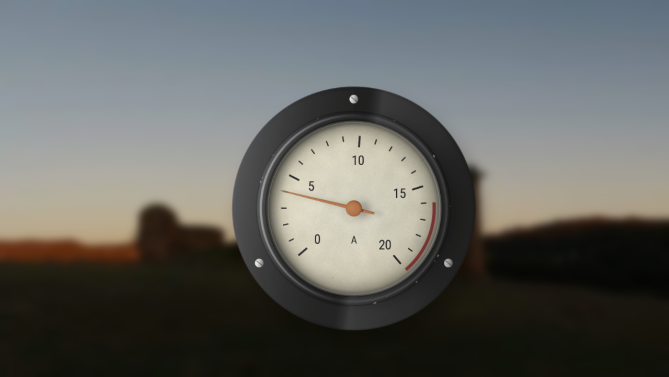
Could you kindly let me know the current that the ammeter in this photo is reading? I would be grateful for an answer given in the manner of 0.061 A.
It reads 4 A
